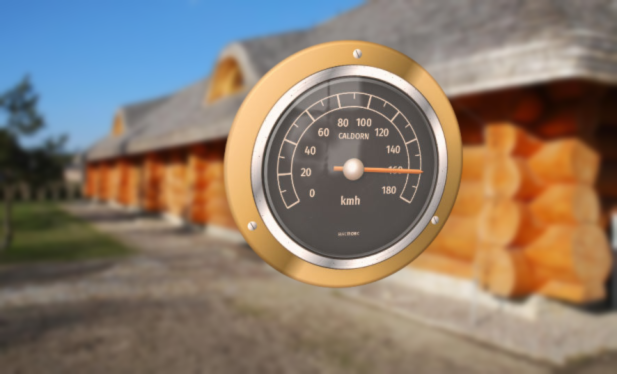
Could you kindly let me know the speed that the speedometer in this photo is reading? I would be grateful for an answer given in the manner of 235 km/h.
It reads 160 km/h
